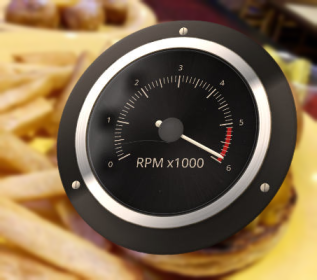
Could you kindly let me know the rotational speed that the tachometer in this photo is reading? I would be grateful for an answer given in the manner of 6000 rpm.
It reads 5900 rpm
